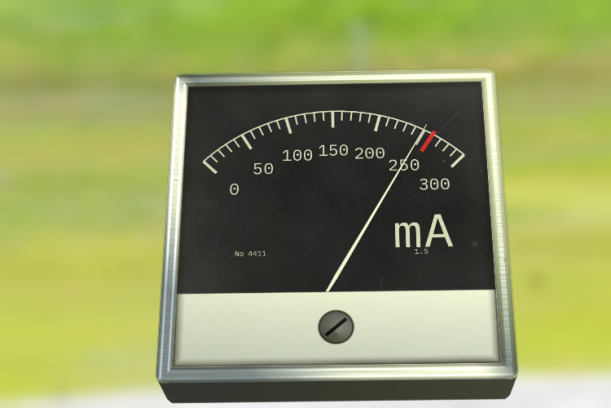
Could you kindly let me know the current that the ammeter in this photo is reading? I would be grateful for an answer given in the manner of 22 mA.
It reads 250 mA
